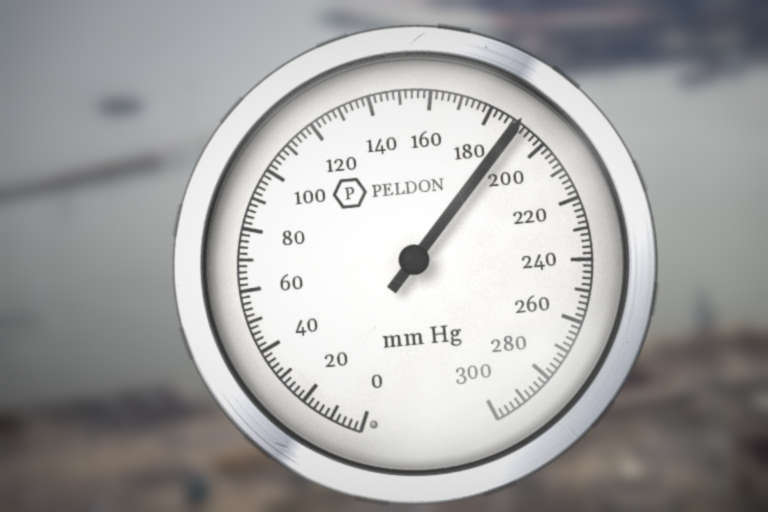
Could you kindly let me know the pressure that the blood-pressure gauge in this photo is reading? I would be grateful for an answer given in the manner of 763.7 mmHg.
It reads 190 mmHg
